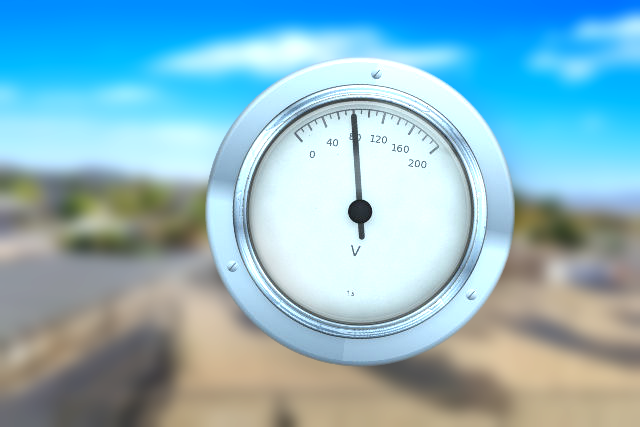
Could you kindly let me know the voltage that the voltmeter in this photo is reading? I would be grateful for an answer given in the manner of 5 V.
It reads 80 V
